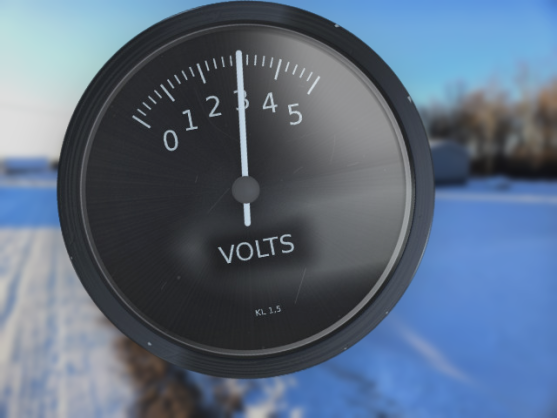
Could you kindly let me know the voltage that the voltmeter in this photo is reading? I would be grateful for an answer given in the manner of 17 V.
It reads 3 V
